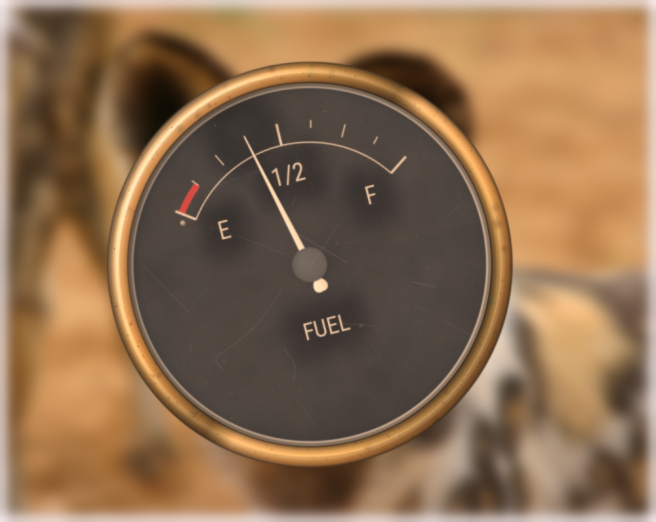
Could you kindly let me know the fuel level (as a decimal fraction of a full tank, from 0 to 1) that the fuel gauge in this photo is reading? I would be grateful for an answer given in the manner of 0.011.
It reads 0.375
